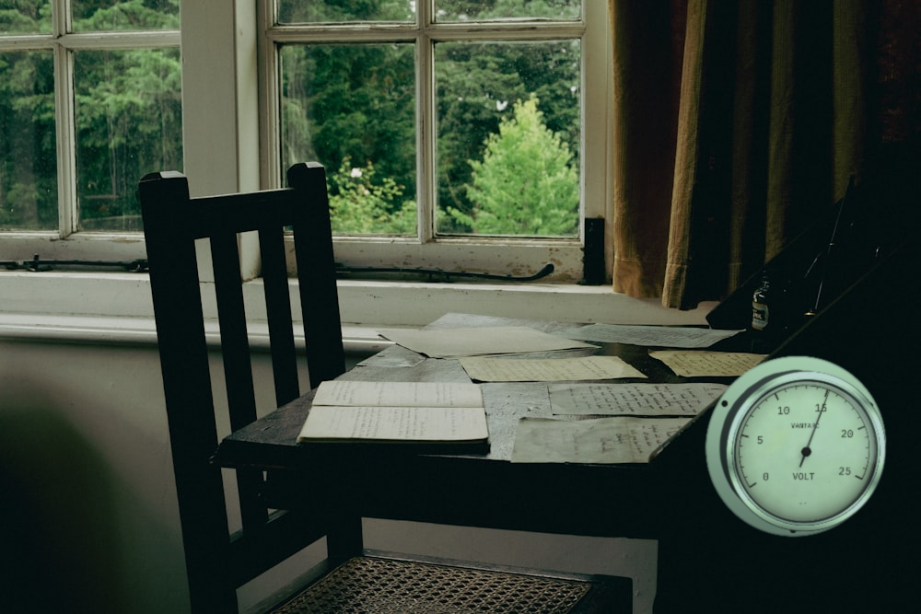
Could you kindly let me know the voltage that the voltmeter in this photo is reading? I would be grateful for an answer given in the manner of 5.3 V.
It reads 15 V
